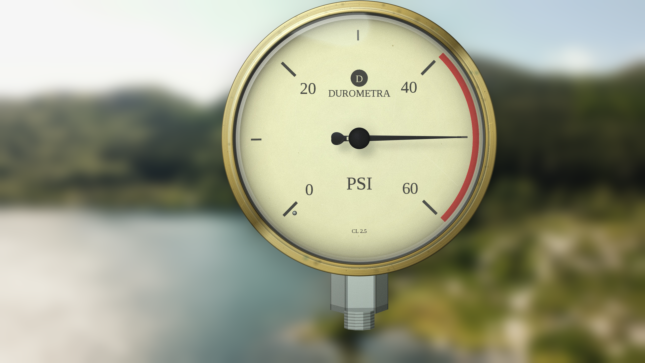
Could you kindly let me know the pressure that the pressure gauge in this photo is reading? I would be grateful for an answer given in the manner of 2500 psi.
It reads 50 psi
